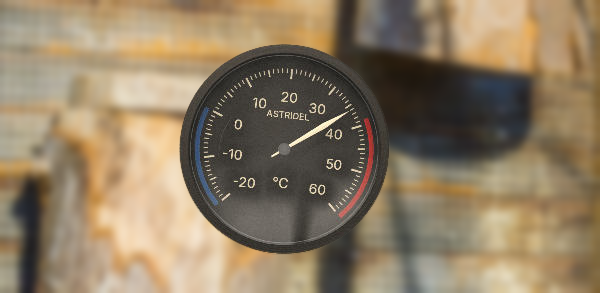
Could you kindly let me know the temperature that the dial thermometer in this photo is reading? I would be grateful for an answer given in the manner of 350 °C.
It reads 36 °C
